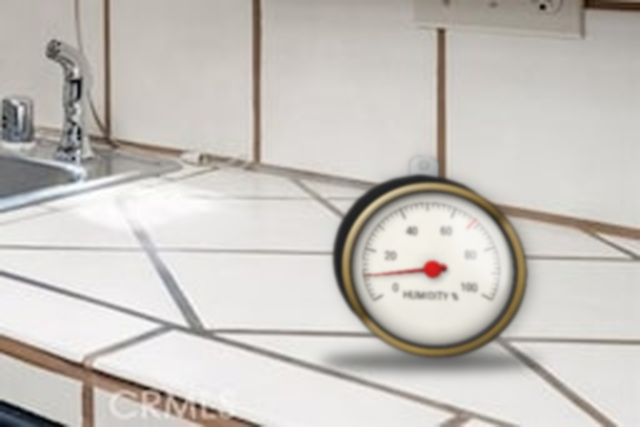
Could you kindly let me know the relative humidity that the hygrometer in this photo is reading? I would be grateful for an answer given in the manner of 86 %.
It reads 10 %
